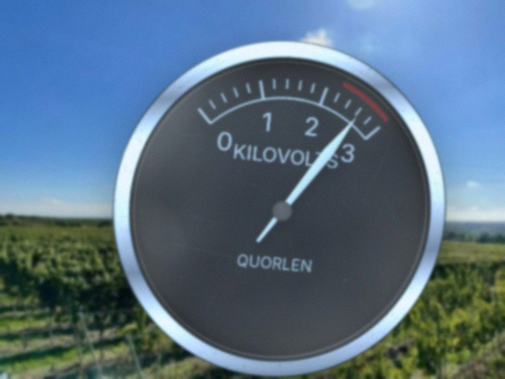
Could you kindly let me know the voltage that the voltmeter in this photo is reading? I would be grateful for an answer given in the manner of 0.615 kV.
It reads 2.6 kV
